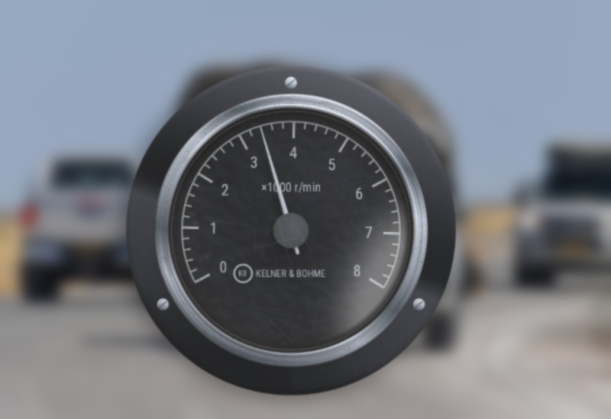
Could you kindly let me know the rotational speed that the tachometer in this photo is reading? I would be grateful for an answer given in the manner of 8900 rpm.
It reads 3400 rpm
